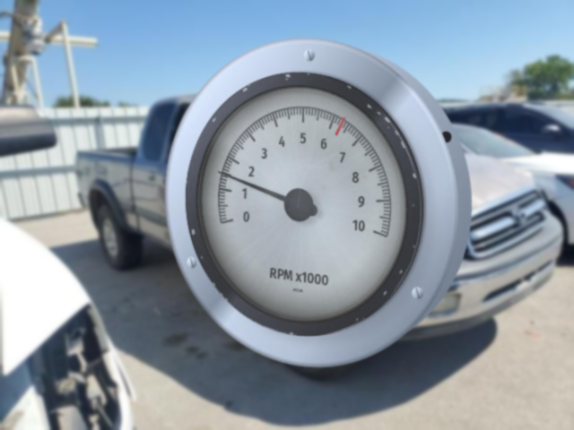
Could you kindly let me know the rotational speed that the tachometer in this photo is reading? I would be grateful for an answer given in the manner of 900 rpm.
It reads 1500 rpm
